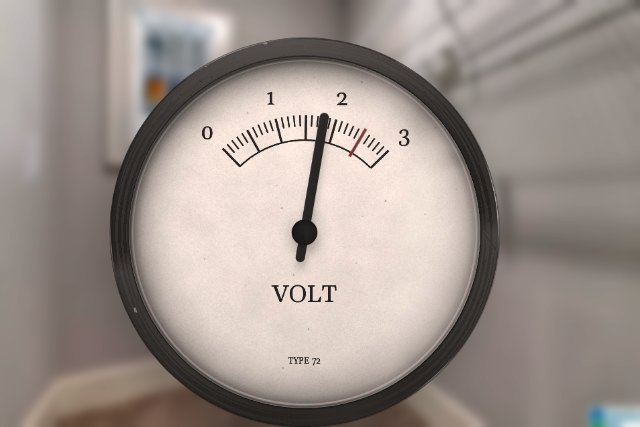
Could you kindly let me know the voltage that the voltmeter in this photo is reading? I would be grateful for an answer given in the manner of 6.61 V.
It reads 1.8 V
